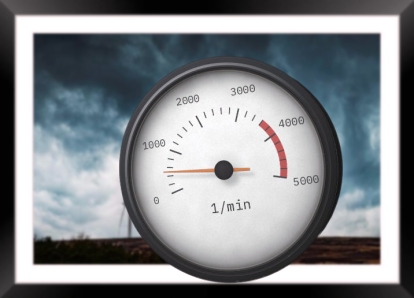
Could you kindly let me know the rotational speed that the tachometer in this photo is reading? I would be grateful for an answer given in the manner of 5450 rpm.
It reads 500 rpm
